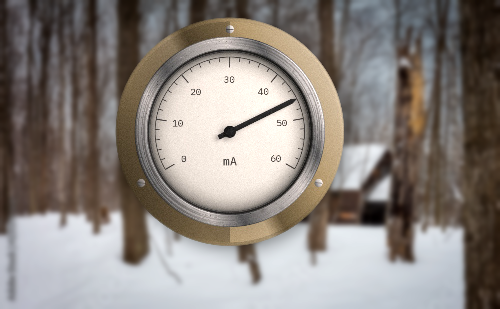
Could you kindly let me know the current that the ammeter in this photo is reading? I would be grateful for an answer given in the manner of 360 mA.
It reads 46 mA
